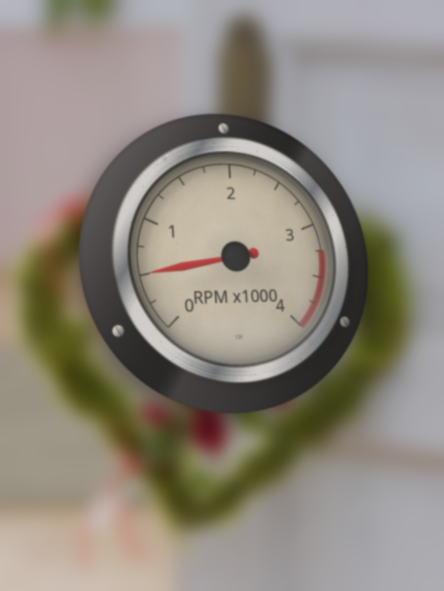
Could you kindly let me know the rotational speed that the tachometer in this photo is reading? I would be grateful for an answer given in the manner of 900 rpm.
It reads 500 rpm
